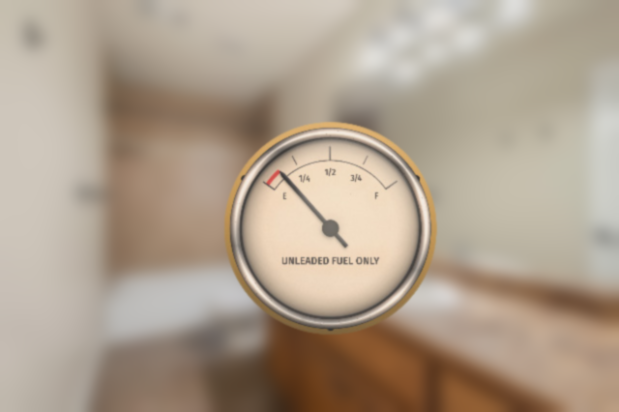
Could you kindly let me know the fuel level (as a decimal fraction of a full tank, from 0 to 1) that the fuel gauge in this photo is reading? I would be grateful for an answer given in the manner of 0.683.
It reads 0.125
